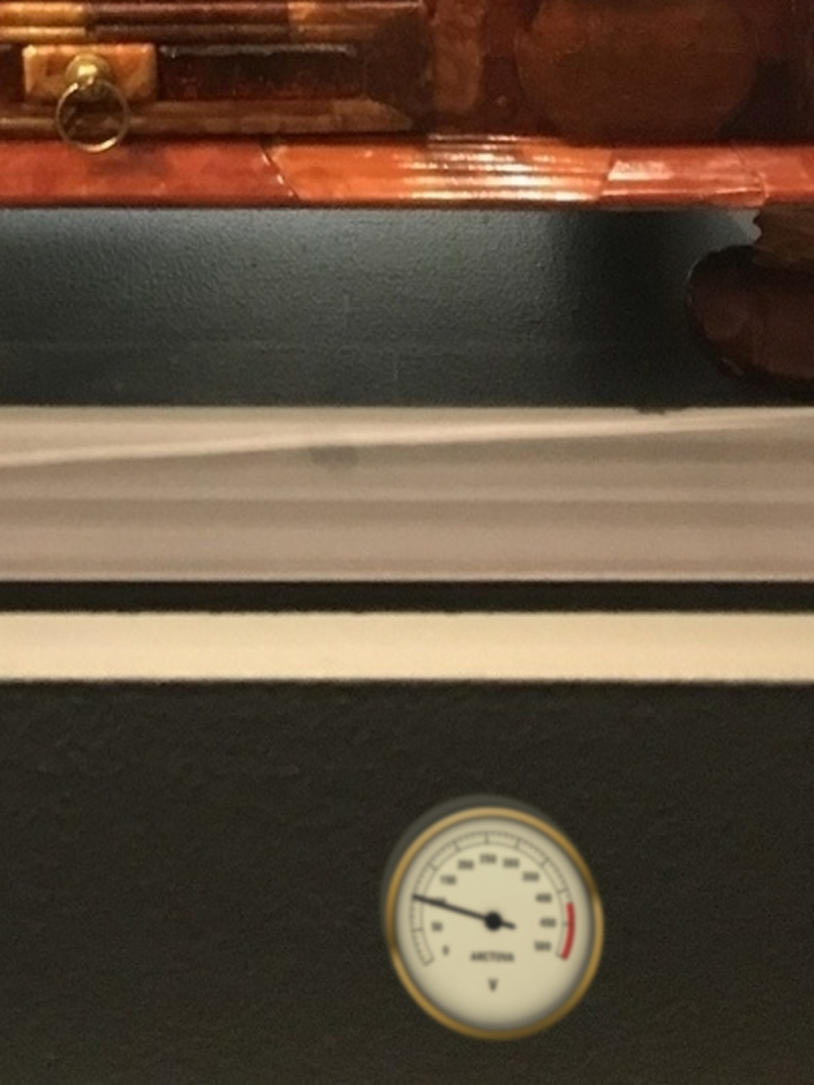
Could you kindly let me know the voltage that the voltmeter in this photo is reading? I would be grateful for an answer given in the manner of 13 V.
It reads 100 V
